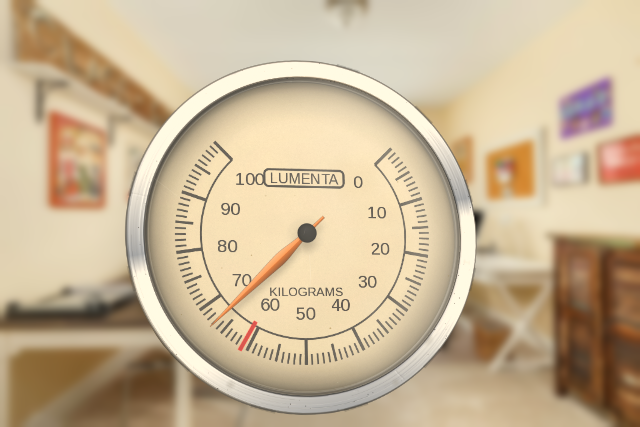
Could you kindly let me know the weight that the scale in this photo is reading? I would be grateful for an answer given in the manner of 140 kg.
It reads 67 kg
